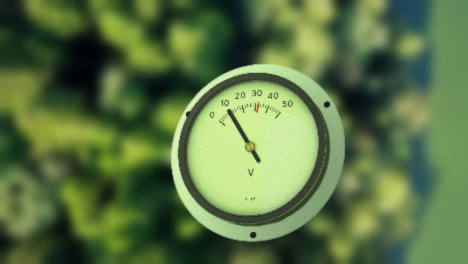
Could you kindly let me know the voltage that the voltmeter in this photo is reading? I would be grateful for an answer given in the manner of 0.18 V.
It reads 10 V
